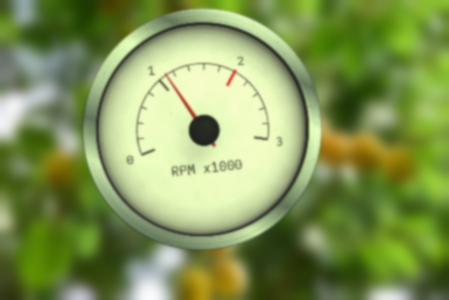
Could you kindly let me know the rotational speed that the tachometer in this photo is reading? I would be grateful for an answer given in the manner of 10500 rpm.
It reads 1100 rpm
